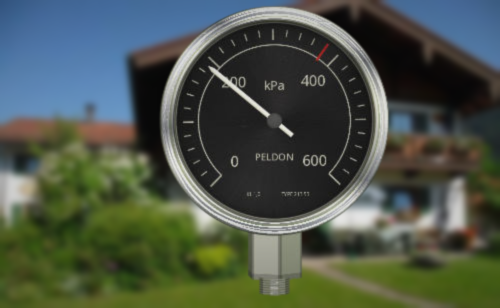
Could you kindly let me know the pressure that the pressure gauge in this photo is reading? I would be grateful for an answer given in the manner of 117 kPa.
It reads 190 kPa
